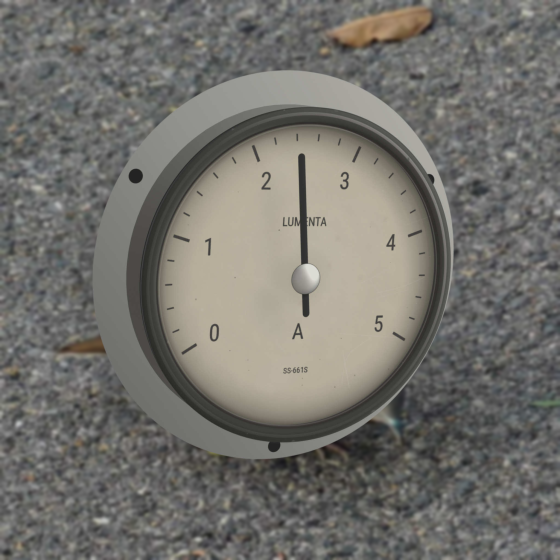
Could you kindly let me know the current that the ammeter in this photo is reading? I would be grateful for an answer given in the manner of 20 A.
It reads 2.4 A
